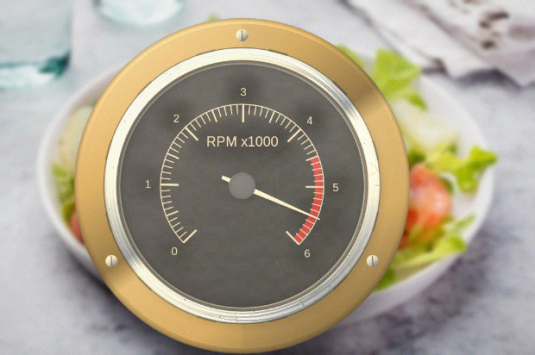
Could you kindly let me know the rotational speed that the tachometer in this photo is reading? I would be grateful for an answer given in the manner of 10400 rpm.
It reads 5500 rpm
